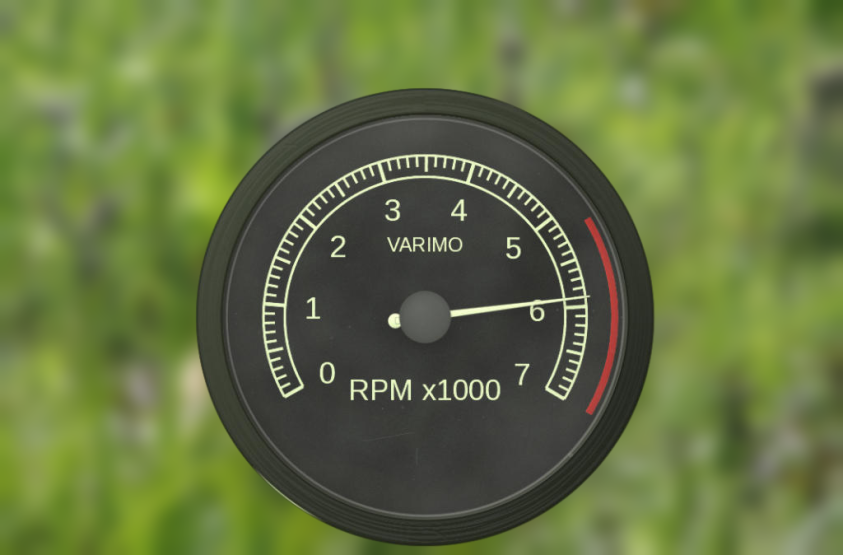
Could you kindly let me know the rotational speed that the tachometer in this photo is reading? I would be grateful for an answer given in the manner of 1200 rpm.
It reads 5900 rpm
